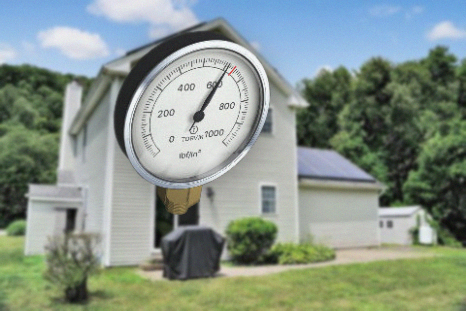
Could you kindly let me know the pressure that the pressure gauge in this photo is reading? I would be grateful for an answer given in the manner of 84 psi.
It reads 600 psi
